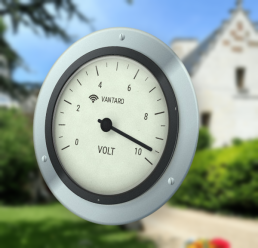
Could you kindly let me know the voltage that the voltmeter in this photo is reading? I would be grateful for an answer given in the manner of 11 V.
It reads 9.5 V
